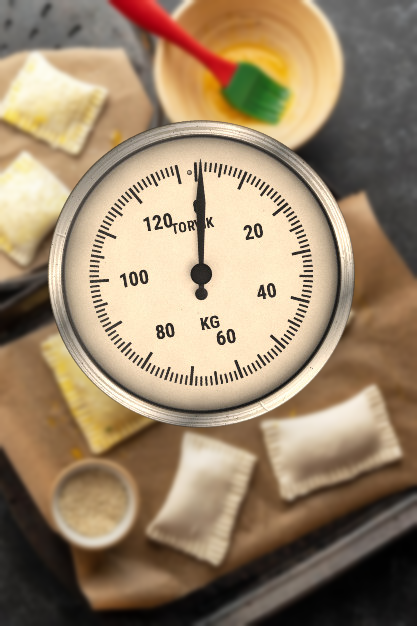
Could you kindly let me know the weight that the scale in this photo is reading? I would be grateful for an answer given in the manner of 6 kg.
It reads 1 kg
